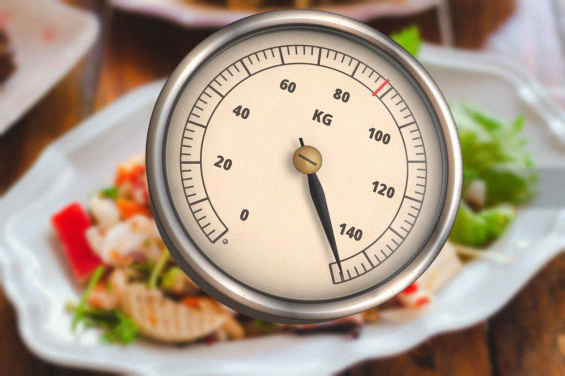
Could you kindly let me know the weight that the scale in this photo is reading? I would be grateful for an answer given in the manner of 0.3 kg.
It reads 148 kg
